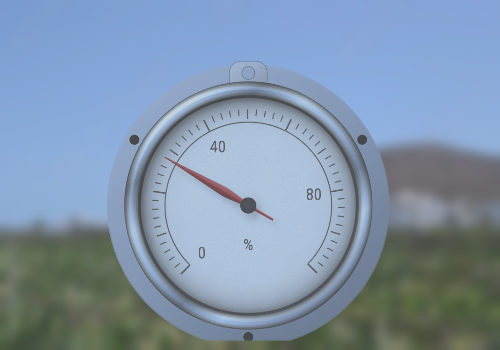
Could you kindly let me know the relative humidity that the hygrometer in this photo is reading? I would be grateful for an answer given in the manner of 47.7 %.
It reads 28 %
